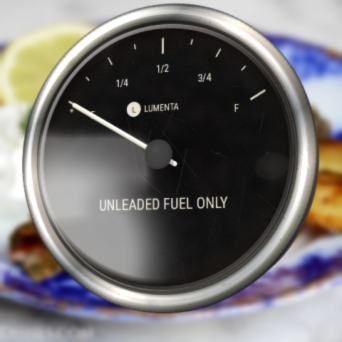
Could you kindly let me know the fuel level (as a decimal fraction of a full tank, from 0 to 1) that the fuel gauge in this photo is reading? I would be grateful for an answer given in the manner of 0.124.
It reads 0
